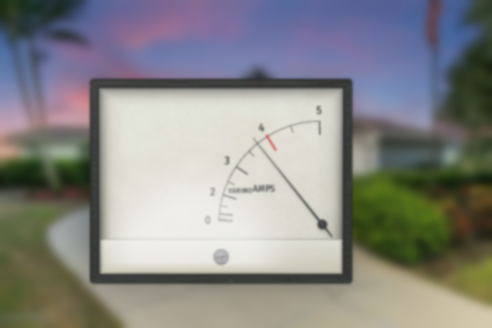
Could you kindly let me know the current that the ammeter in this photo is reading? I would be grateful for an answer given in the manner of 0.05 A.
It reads 3.75 A
